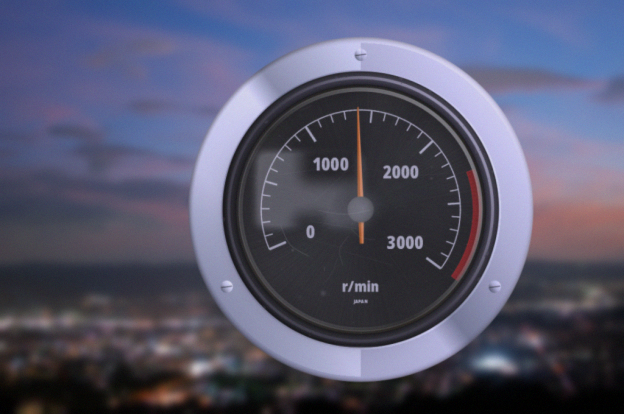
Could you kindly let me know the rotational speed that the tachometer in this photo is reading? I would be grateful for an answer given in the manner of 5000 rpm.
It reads 1400 rpm
